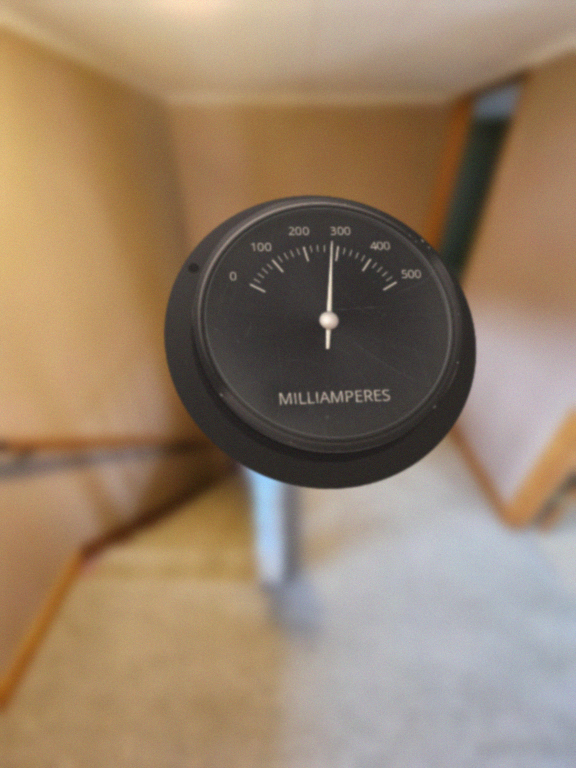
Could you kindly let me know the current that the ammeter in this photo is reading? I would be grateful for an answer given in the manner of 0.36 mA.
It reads 280 mA
